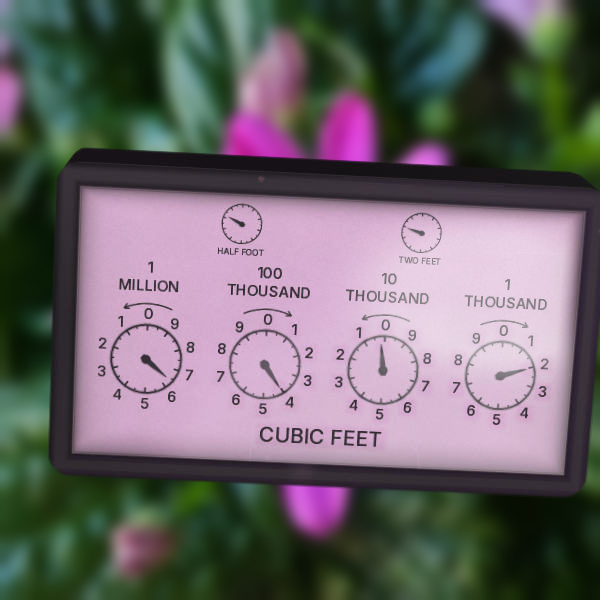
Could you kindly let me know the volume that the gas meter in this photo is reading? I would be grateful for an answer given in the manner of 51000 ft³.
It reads 640200 ft³
